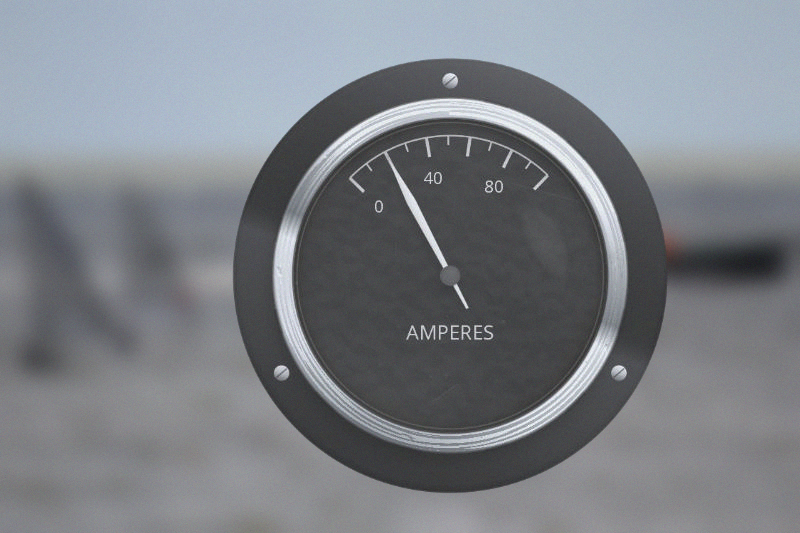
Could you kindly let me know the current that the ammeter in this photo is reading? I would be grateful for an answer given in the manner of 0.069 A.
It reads 20 A
